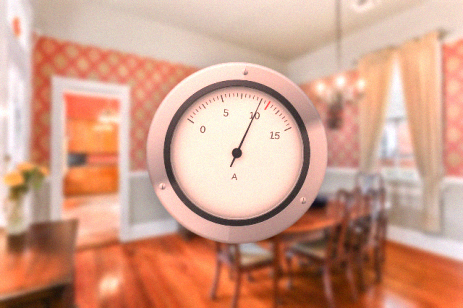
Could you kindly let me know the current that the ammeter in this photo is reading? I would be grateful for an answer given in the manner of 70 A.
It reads 10 A
